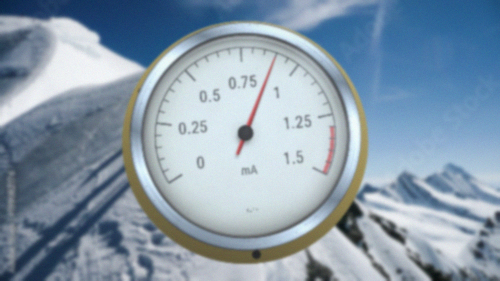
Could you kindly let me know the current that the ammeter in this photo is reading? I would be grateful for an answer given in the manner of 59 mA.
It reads 0.9 mA
